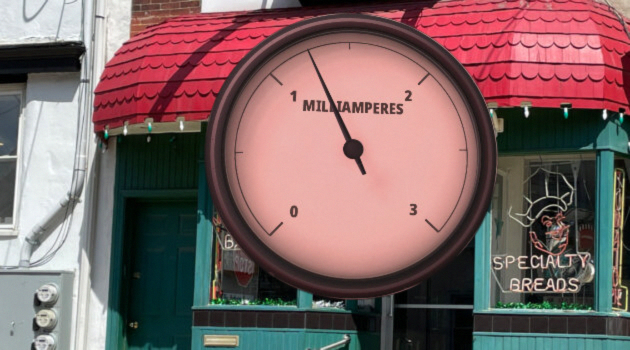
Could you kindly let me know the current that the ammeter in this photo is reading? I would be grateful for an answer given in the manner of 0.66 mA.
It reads 1.25 mA
